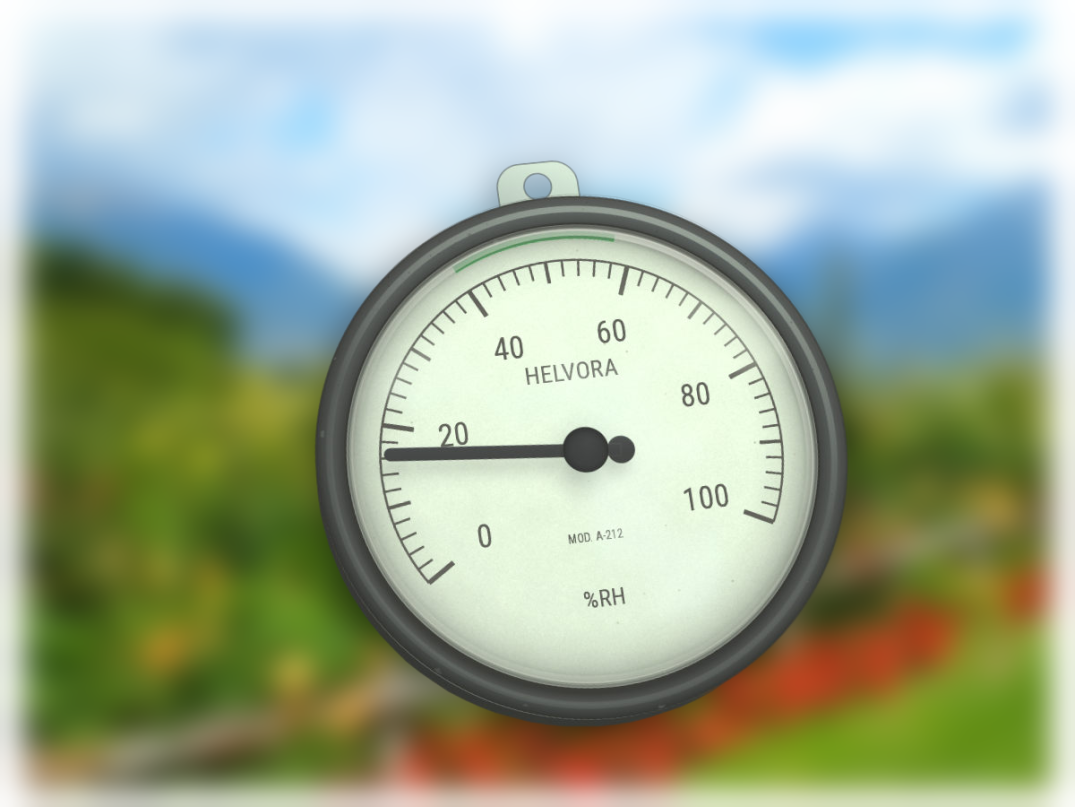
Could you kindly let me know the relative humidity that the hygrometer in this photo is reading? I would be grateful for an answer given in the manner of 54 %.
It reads 16 %
